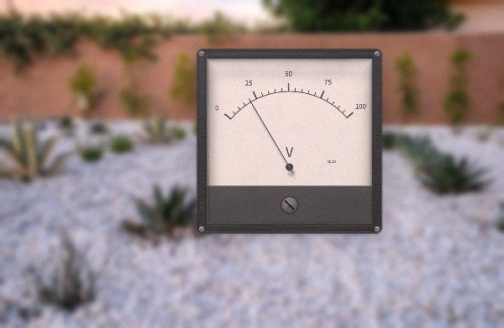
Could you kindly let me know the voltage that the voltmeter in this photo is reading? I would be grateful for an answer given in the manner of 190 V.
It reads 20 V
